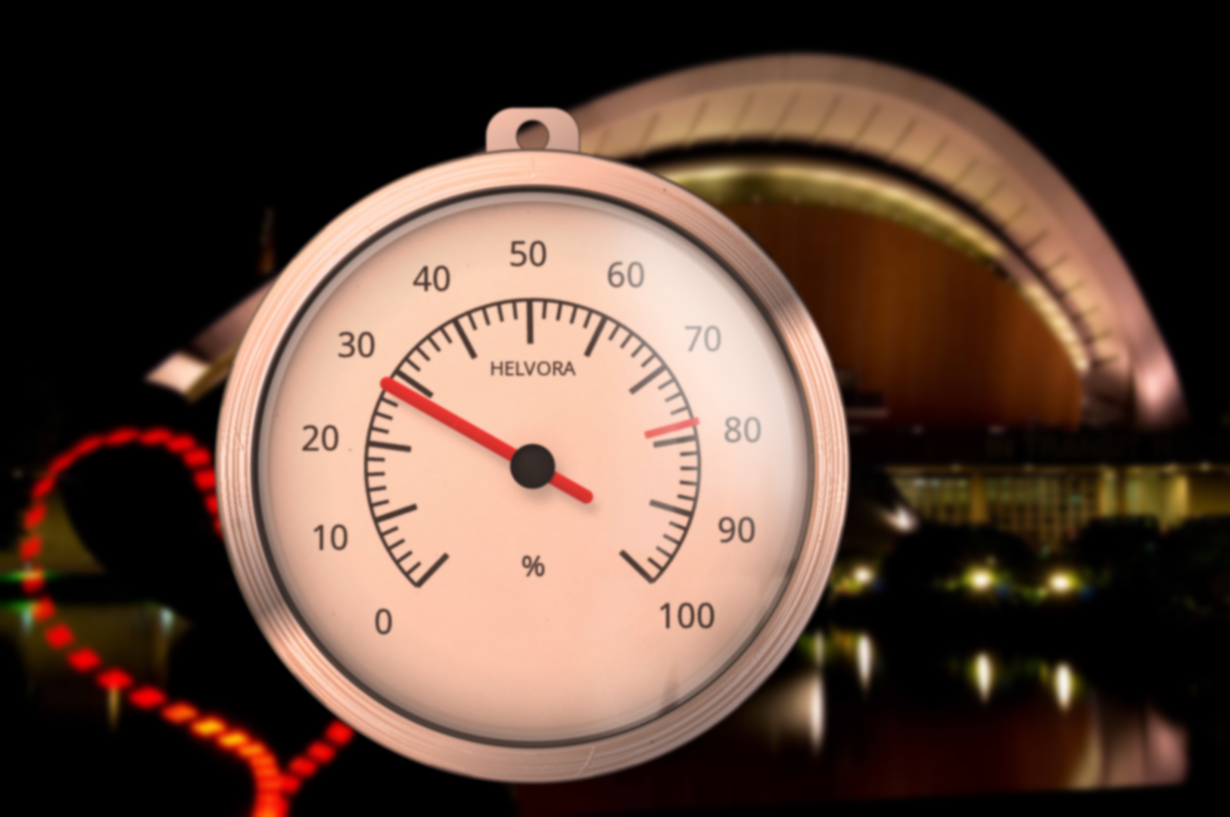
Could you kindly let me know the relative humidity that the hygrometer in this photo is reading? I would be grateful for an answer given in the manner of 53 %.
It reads 28 %
